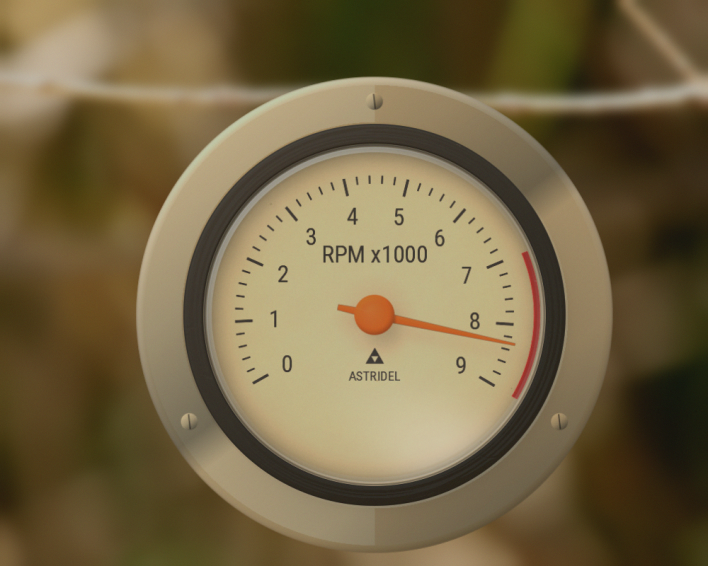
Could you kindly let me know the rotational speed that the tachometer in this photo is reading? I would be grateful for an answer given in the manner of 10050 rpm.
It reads 8300 rpm
